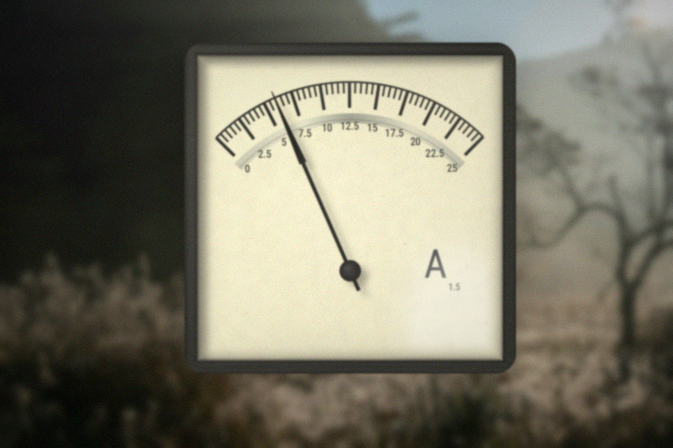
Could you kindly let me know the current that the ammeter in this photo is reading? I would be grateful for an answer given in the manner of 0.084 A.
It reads 6 A
